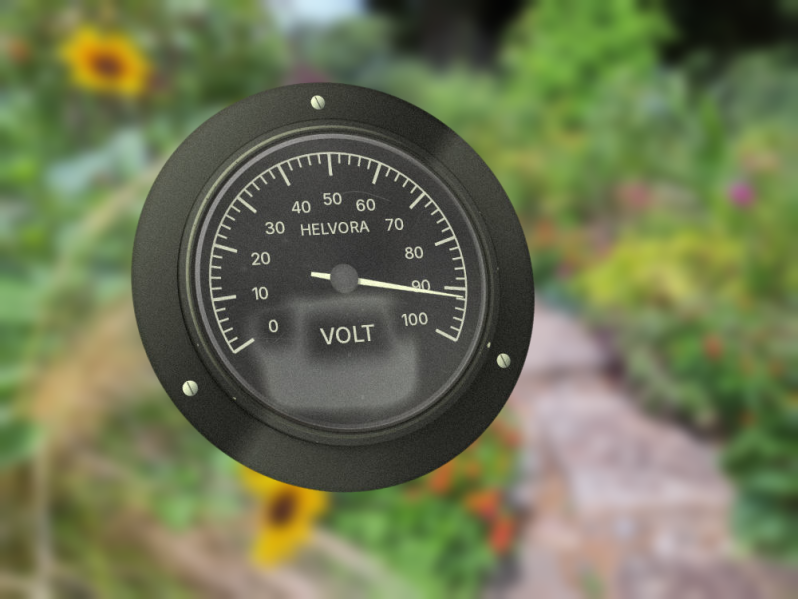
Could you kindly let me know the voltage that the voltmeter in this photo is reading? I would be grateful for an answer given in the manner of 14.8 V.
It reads 92 V
